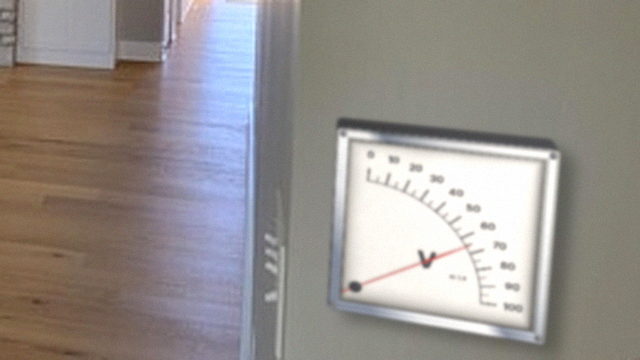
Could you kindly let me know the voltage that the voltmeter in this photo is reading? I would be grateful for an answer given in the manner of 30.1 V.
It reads 65 V
